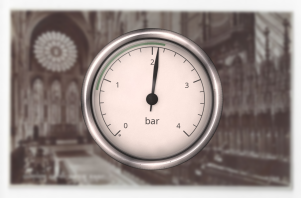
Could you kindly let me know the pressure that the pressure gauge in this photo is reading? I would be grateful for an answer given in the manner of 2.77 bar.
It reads 2.1 bar
